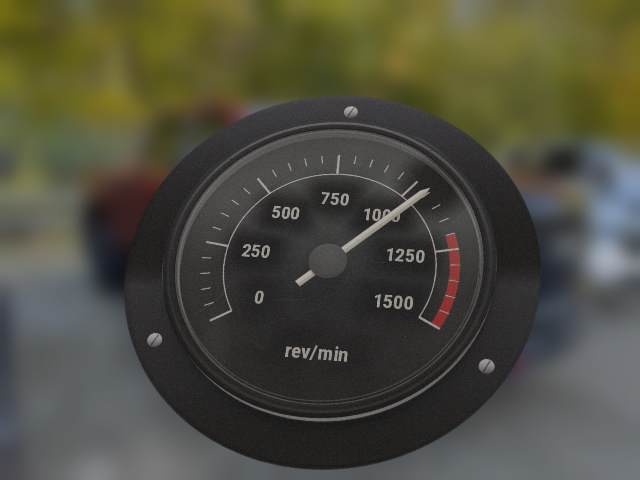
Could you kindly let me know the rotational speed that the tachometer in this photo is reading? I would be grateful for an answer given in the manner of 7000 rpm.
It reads 1050 rpm
